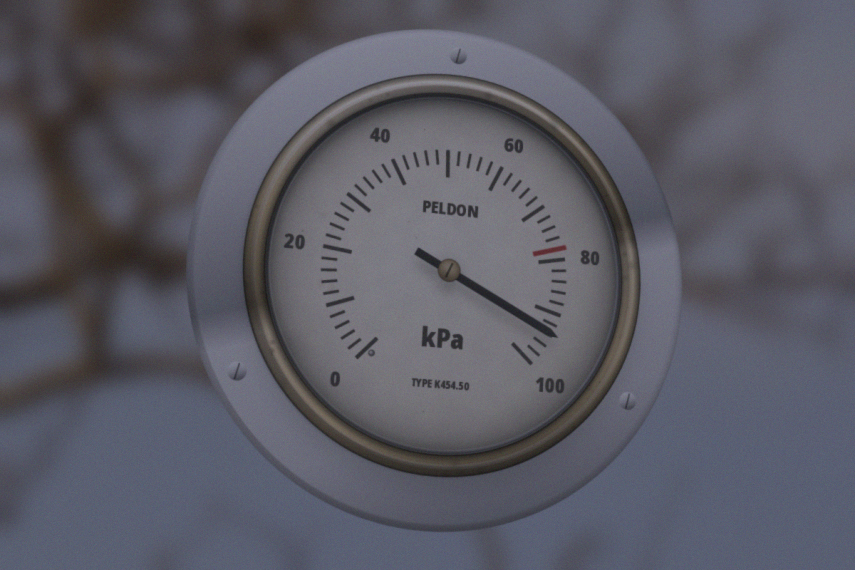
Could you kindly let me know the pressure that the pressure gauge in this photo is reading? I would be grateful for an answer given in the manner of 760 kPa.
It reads 94 kPa
